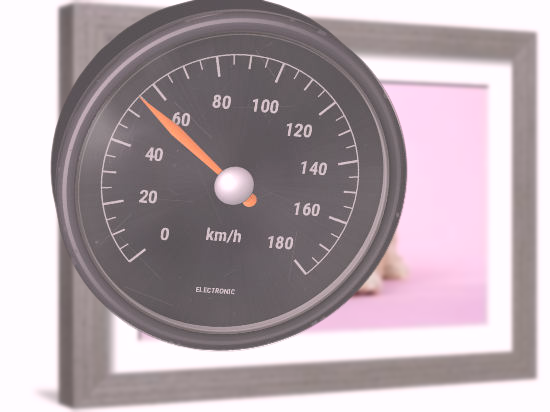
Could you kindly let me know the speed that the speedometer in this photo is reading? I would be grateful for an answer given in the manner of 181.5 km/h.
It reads 55 km/h
